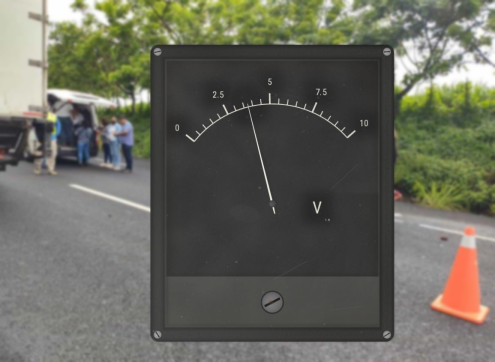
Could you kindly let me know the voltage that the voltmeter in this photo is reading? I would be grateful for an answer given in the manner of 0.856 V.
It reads 3.75 V
